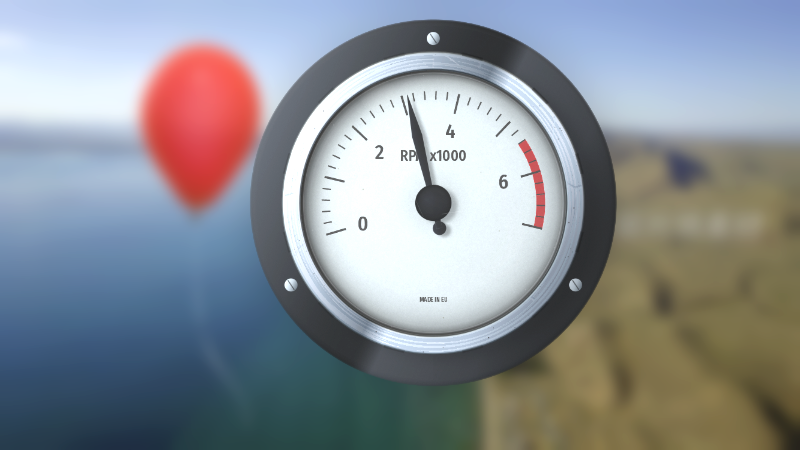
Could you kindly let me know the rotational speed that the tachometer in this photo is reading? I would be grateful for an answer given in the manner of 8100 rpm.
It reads 3100 rpm
